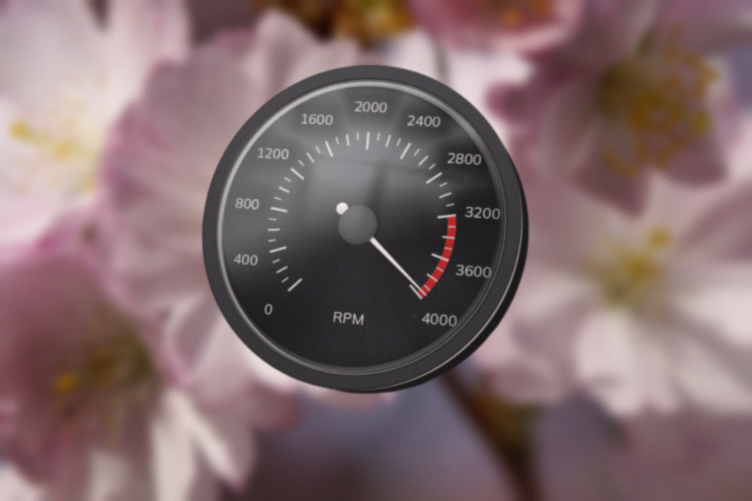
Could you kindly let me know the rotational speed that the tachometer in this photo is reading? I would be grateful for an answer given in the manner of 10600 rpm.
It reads 3950 rpm
